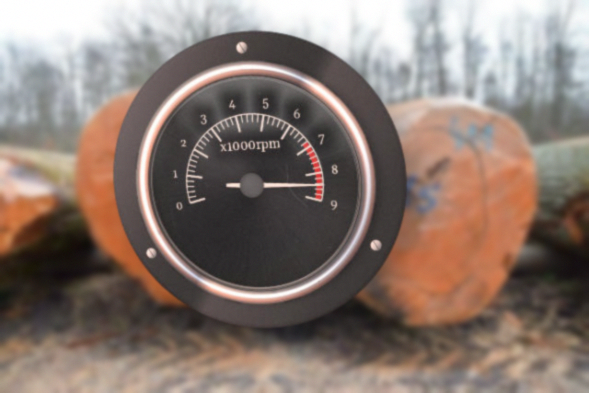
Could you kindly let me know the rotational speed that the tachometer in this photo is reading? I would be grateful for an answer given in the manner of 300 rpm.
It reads 8400 rpm
